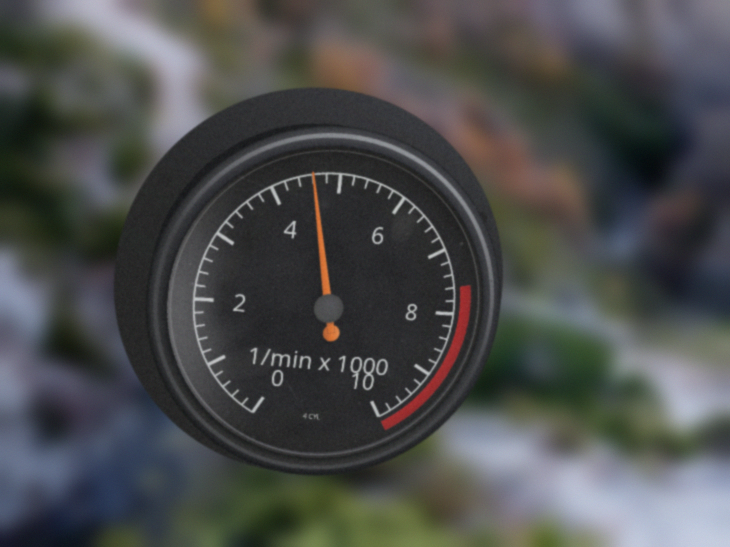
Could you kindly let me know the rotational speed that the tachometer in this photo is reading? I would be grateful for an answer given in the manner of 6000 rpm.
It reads 4600 rpm
